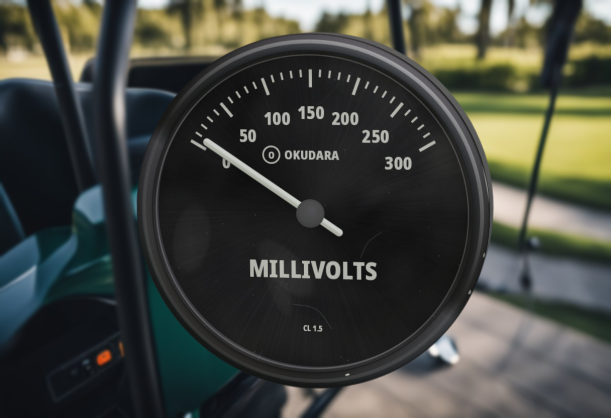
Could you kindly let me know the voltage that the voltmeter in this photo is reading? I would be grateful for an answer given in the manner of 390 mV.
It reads 10 mV
